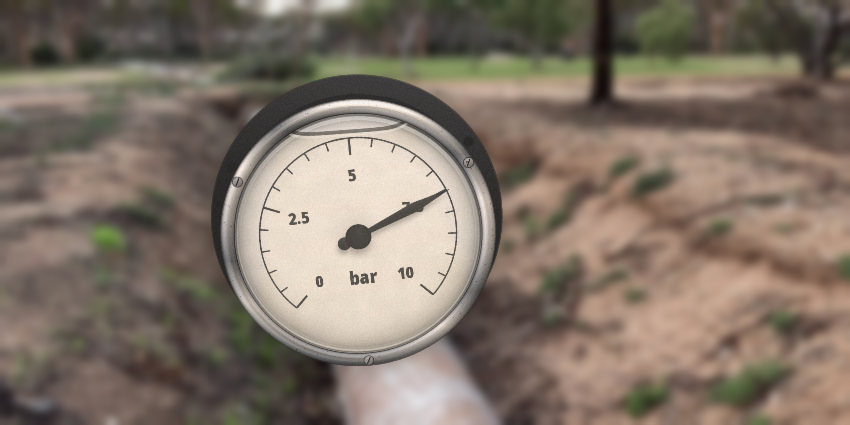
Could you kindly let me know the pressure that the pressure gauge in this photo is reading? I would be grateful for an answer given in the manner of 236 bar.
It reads 7.5 bar
